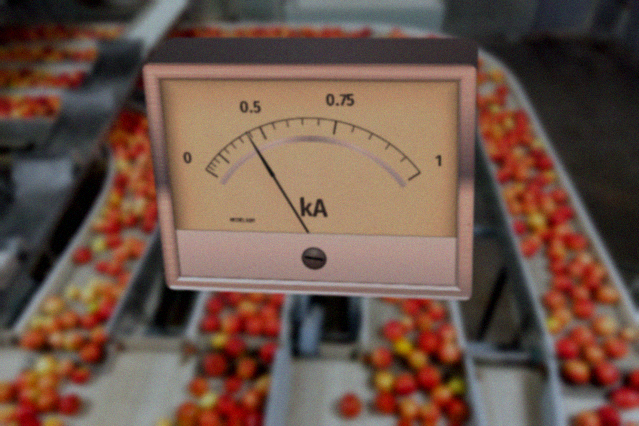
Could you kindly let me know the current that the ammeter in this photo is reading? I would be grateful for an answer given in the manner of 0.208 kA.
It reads 0.45 kA
